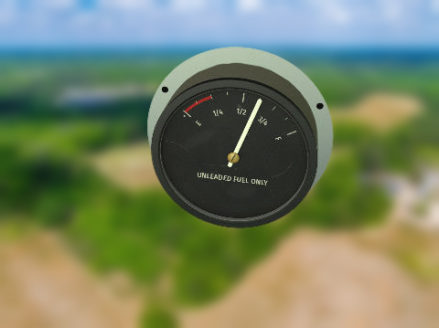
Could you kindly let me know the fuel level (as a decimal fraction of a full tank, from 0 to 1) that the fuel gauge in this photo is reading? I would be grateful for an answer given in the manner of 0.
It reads 0.625
